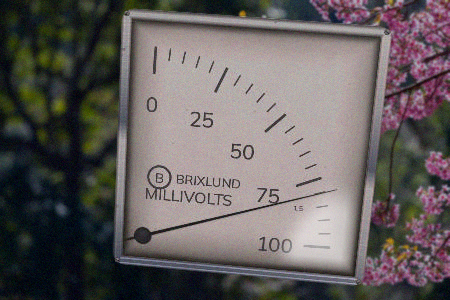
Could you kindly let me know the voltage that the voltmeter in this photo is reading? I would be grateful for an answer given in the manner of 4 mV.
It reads 80 mV
